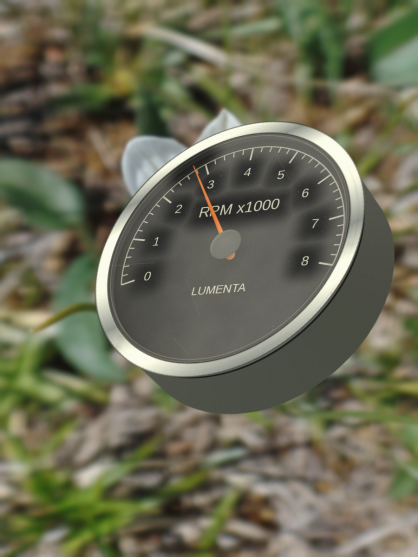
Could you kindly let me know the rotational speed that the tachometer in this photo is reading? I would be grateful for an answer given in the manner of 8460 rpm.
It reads 2800 rpm
